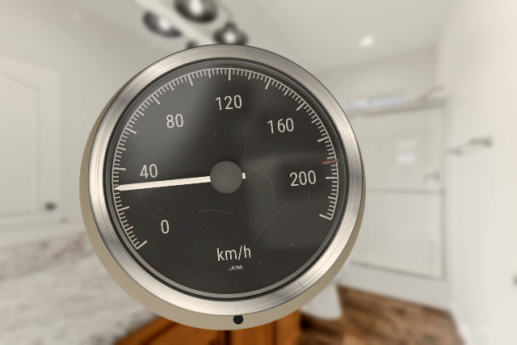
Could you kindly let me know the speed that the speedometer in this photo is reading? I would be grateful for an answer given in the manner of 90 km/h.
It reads 30 km/h
